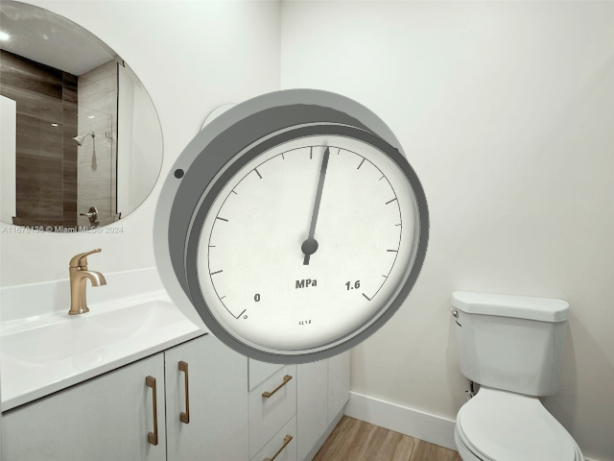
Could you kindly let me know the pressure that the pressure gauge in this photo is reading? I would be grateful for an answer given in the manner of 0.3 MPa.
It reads 0.85 MPa
